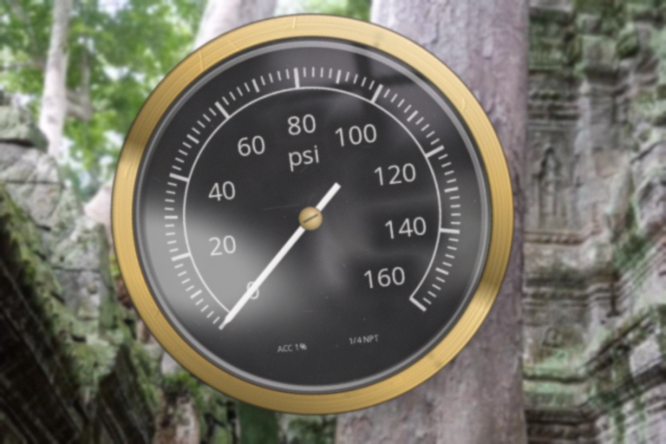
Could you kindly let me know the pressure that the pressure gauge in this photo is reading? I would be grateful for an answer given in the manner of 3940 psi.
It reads 0 psi
